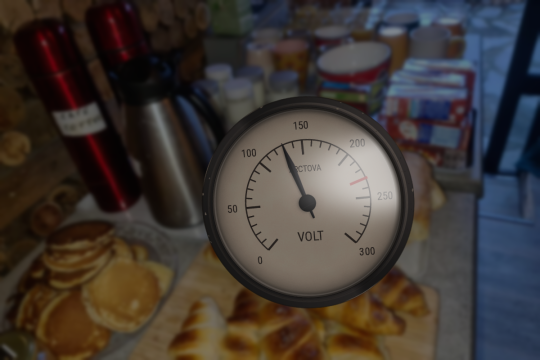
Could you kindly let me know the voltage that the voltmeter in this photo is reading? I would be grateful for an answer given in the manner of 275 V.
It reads 130 V
